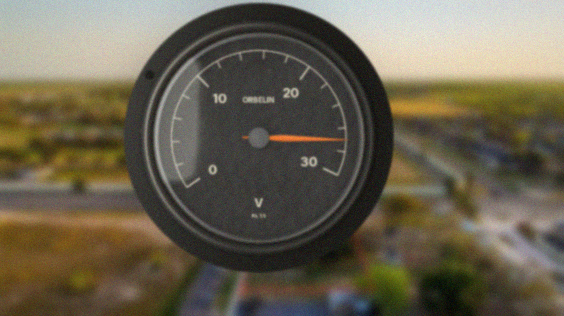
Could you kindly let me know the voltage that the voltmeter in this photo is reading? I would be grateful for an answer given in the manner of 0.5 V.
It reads 27 V
